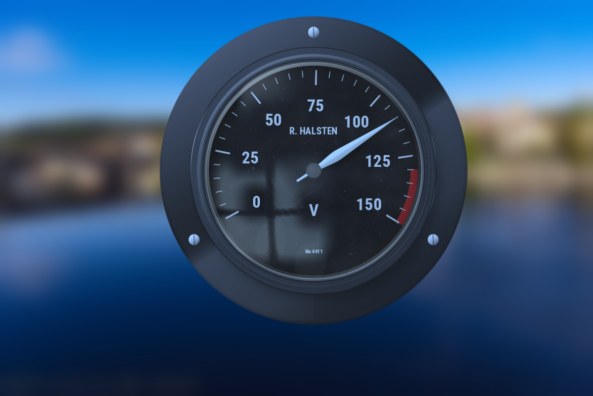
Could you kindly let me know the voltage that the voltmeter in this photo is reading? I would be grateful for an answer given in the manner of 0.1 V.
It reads 110 V
